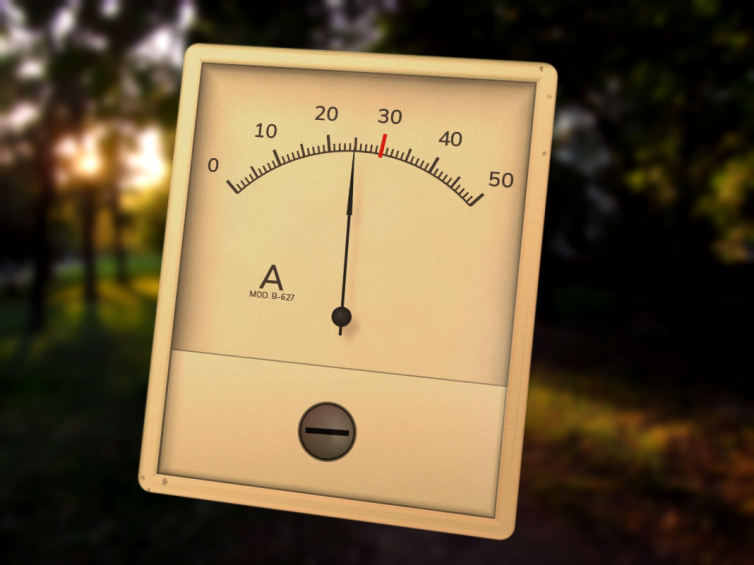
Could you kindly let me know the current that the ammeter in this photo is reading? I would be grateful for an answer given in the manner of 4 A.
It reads 25 A
